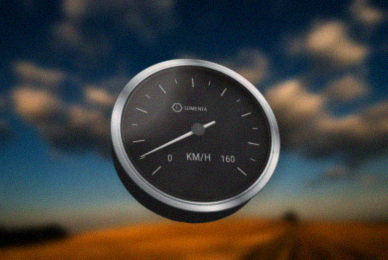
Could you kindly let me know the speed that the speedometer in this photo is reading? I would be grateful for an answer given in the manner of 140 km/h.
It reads 10 km/h
